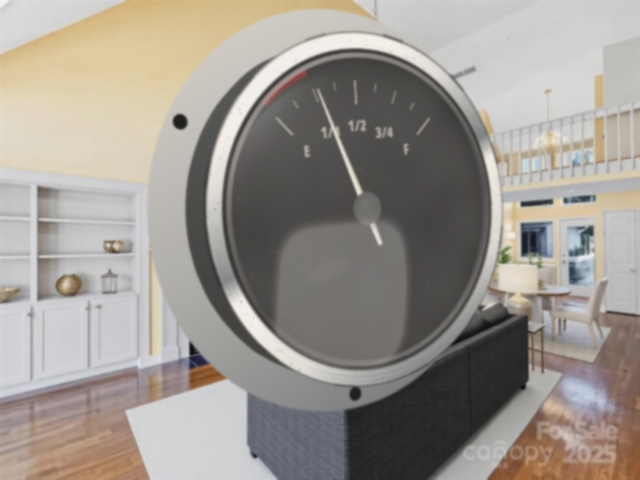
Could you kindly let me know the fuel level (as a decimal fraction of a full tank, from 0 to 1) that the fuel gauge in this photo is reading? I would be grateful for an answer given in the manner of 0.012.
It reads 0.25
